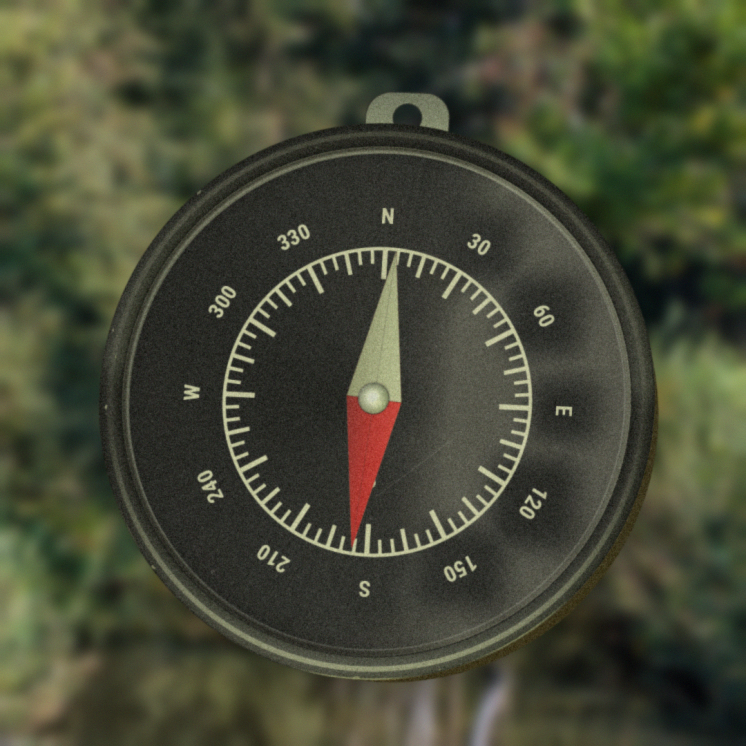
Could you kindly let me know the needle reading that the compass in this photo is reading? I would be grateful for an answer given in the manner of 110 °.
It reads 185 °
